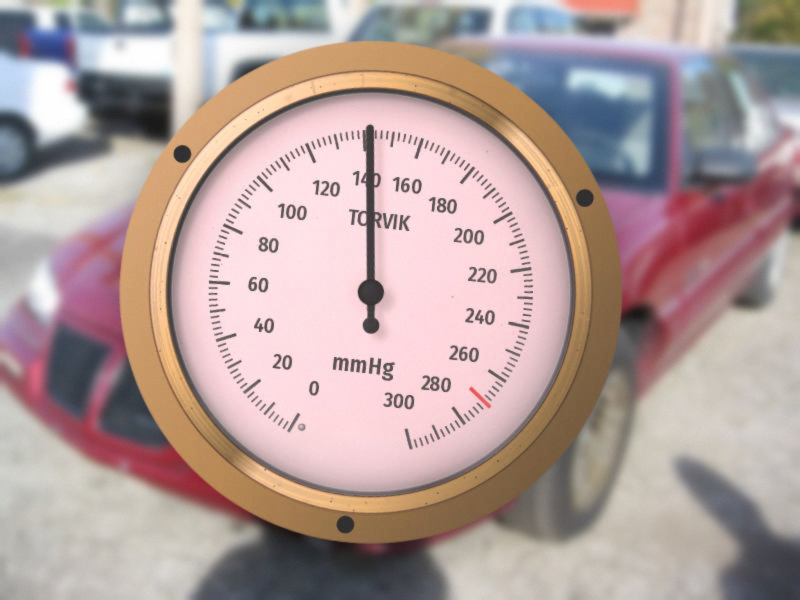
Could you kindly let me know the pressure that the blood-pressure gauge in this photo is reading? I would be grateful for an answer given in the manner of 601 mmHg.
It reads 142 mmHg
